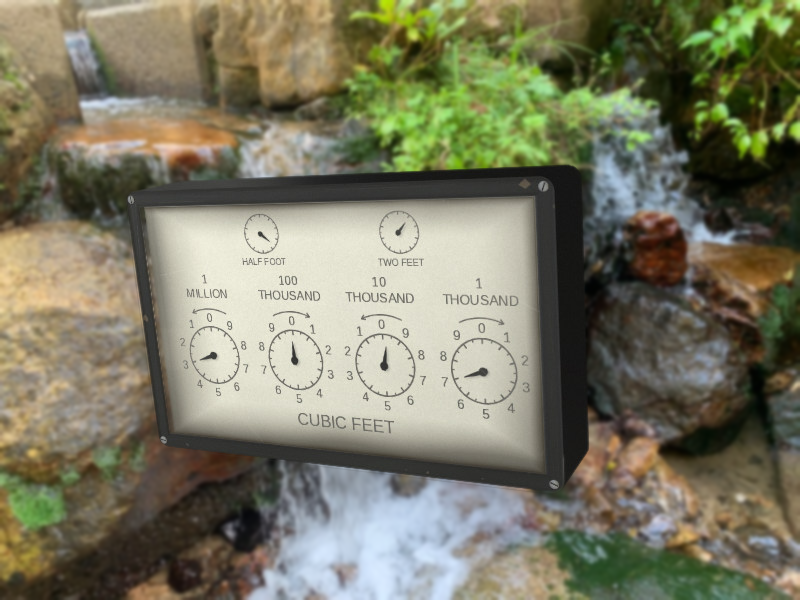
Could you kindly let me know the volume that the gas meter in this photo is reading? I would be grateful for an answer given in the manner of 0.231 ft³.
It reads 299700 ft³
